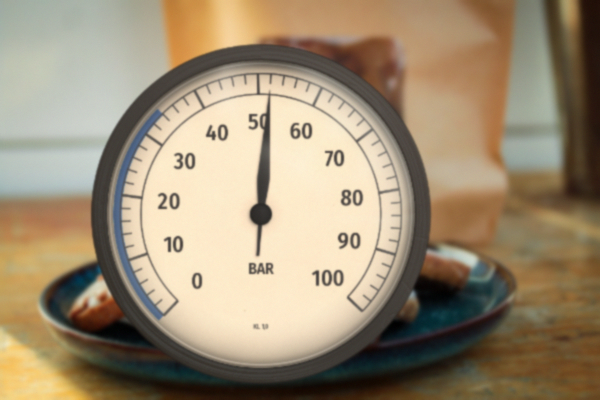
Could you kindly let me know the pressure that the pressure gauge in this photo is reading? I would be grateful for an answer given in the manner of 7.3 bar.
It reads 52 bar
